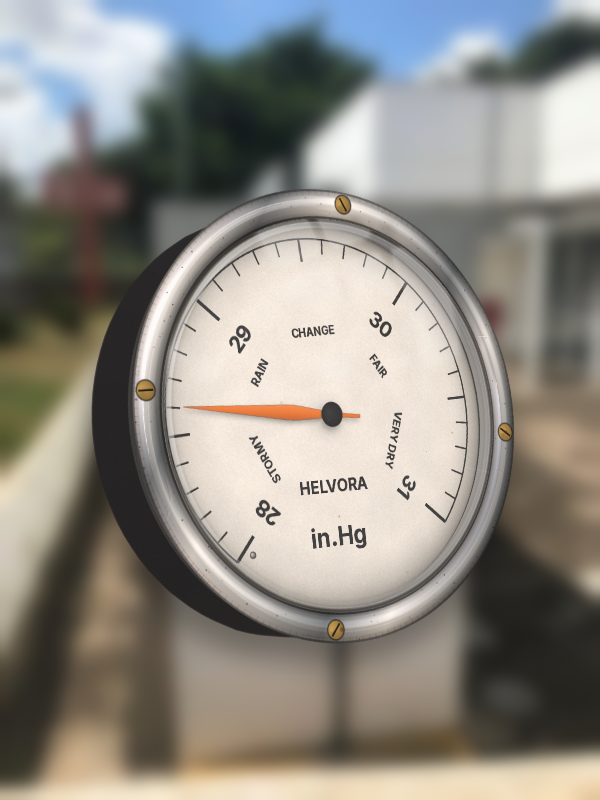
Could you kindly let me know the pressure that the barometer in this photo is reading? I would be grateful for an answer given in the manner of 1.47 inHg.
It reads 28.6 inHg
